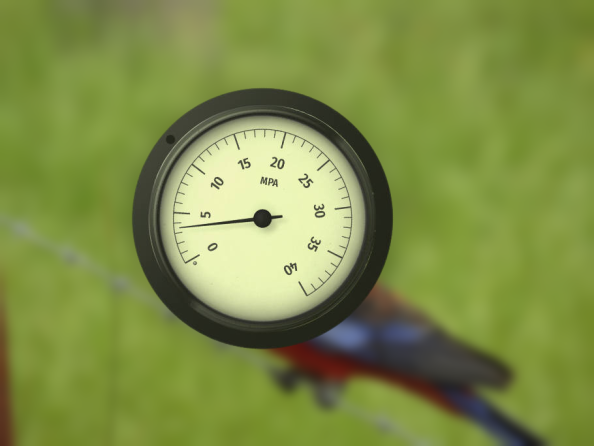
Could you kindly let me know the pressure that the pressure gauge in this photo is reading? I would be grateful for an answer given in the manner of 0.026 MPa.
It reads 3.5 MPa
